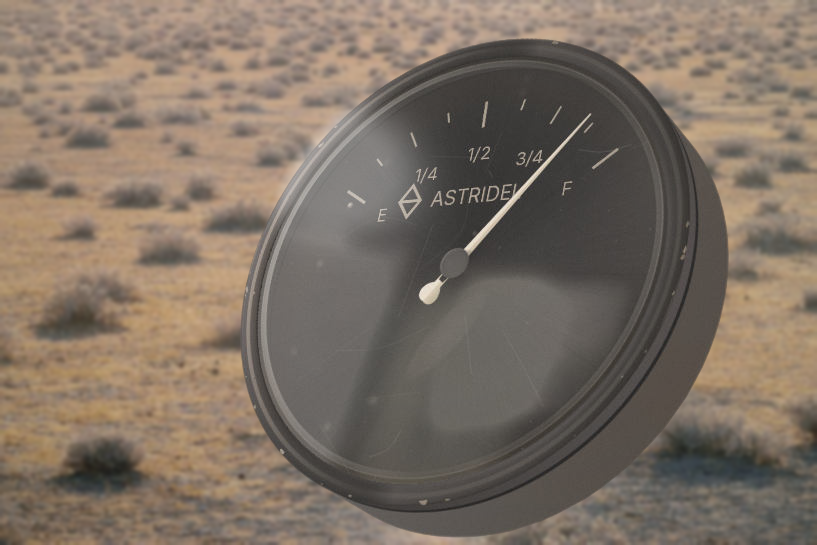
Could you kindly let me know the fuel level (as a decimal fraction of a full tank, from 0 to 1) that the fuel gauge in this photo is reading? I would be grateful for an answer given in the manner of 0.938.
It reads 0.875
